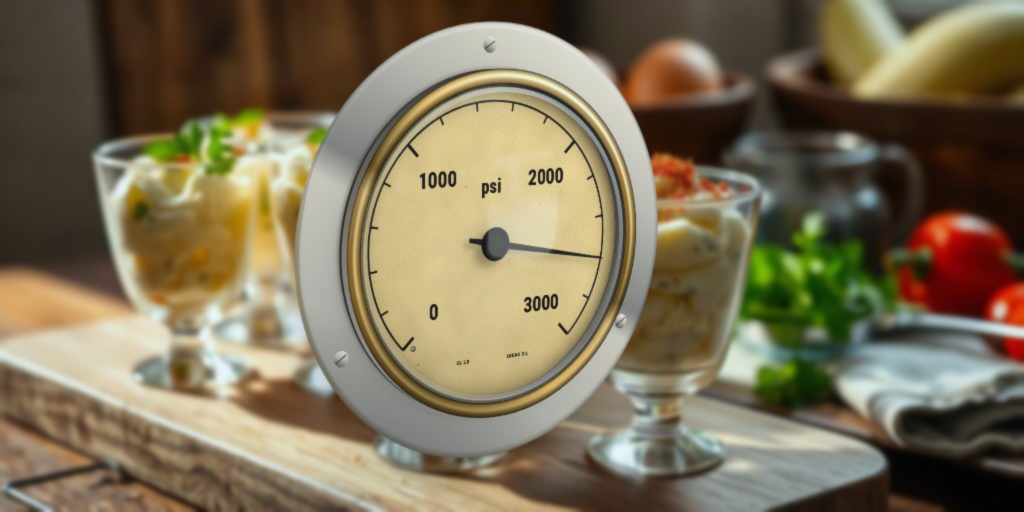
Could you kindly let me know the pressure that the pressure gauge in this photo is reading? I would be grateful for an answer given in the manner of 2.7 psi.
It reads 2600 psi
